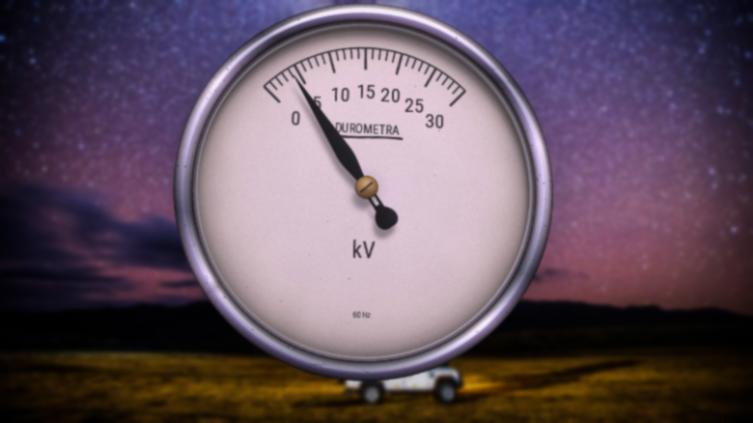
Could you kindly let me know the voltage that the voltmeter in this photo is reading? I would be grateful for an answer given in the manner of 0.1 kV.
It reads 4 kV
